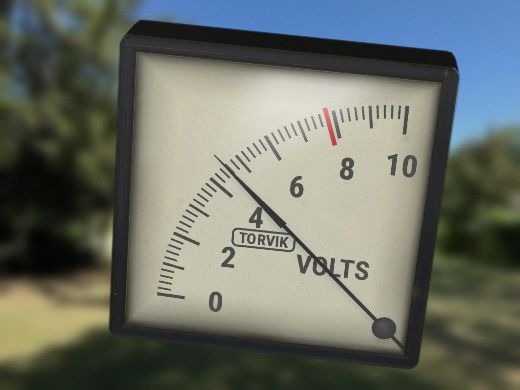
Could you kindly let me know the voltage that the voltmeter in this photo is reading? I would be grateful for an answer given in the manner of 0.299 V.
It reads 4.6 V
